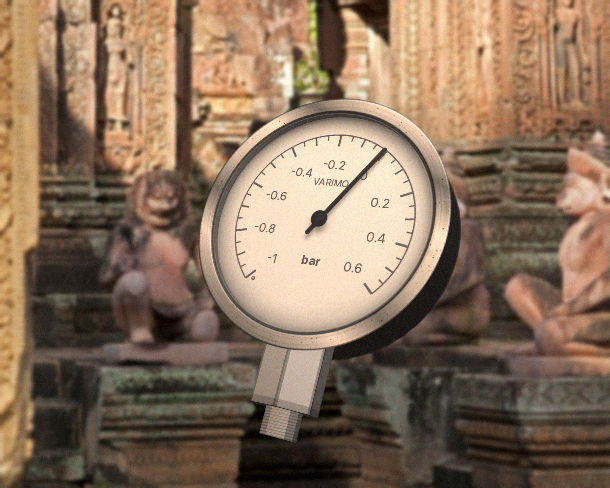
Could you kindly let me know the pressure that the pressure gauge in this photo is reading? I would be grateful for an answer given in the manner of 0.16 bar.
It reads 0 bar
